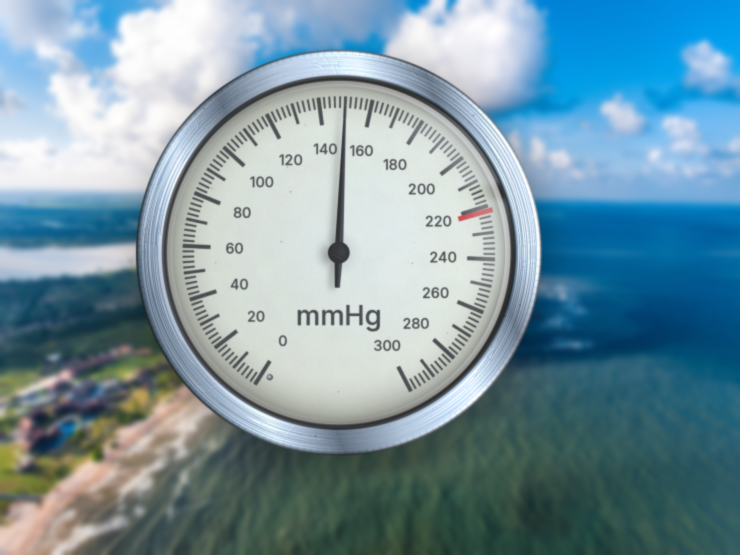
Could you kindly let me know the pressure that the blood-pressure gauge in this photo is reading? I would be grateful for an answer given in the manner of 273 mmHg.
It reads 150 mmHg
